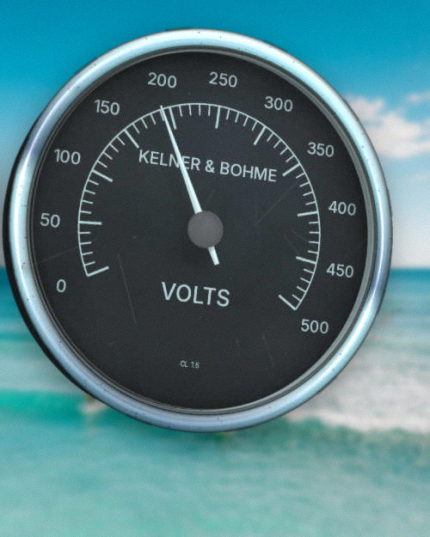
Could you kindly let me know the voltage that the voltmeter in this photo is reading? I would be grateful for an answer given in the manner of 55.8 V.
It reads 190 V
